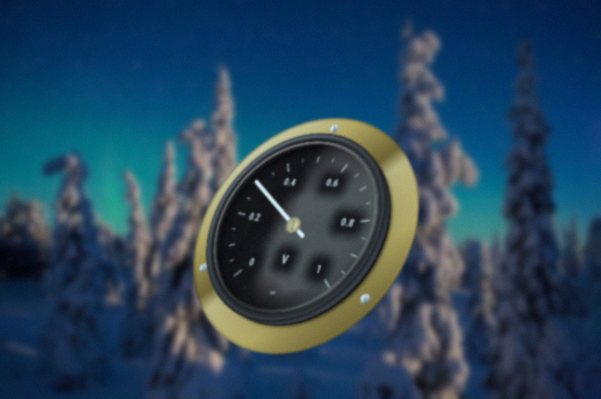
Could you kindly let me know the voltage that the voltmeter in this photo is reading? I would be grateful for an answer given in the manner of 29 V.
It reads 0.3 V
